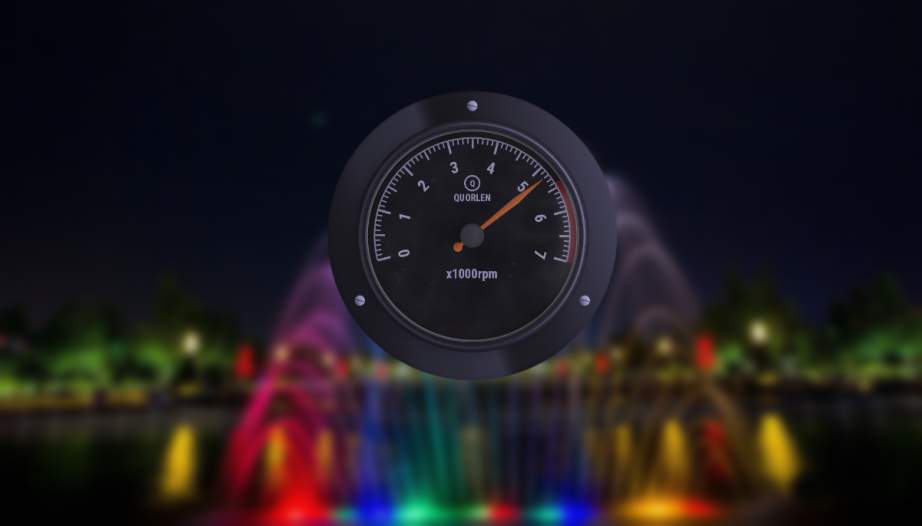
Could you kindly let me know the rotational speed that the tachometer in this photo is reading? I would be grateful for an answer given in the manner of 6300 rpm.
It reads 5200 rpm
